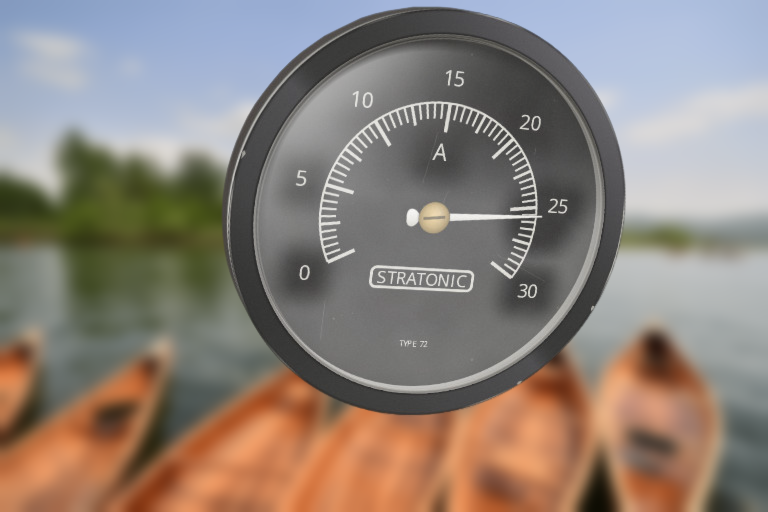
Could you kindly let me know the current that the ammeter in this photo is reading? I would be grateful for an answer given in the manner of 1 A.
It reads 25.5 A
